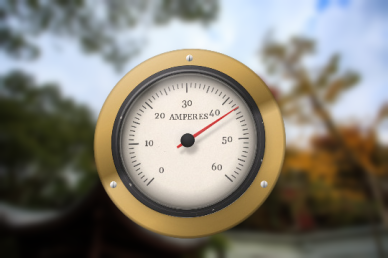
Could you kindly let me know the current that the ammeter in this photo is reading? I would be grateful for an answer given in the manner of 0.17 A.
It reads 43 A
